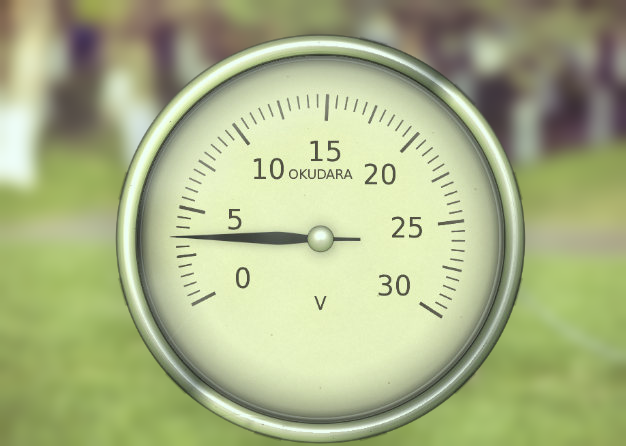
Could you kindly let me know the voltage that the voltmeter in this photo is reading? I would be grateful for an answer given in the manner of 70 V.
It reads 3.5 V
